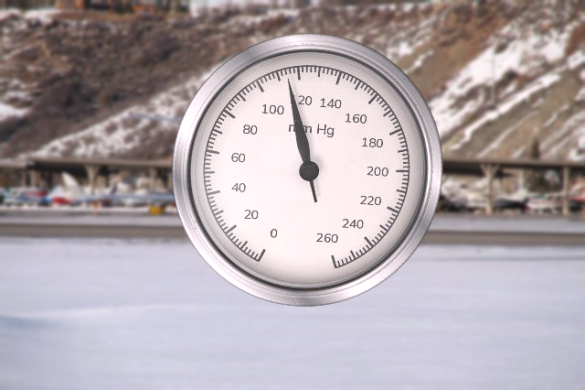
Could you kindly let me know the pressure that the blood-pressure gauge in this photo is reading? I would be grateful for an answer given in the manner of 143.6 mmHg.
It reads 114 mmHg
